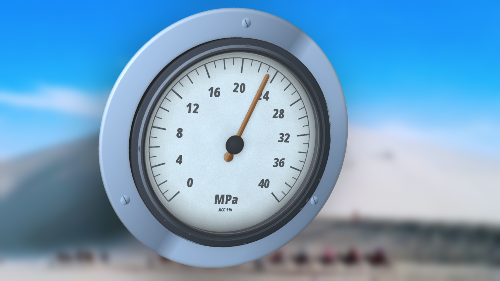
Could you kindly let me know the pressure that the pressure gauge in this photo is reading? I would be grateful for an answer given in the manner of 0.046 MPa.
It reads 23 MPa
